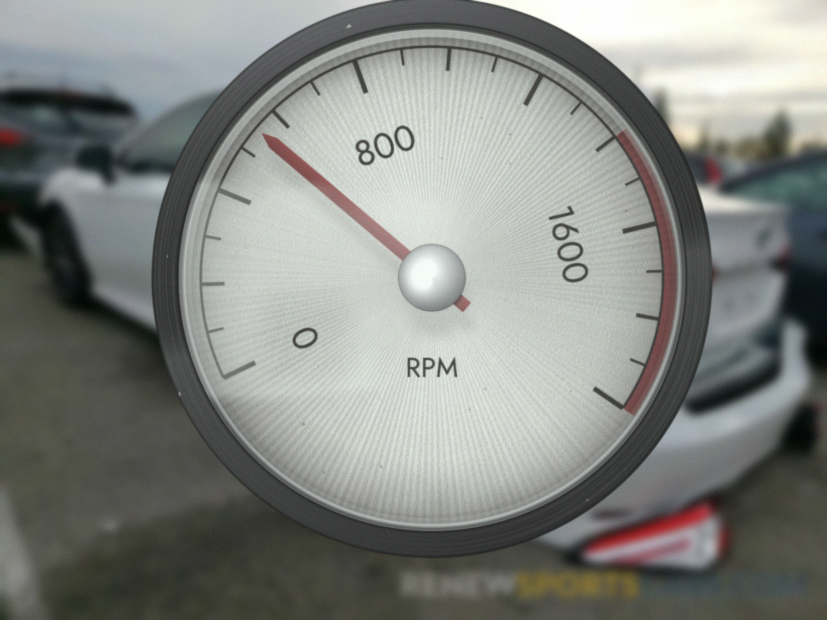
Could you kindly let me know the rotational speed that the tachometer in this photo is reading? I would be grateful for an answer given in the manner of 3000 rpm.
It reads 550 rpm
